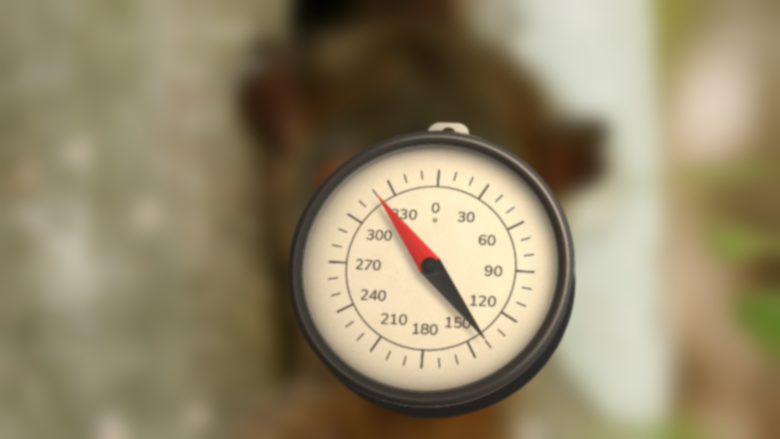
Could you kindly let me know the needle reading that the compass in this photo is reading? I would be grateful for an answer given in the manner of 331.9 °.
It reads 320 °
